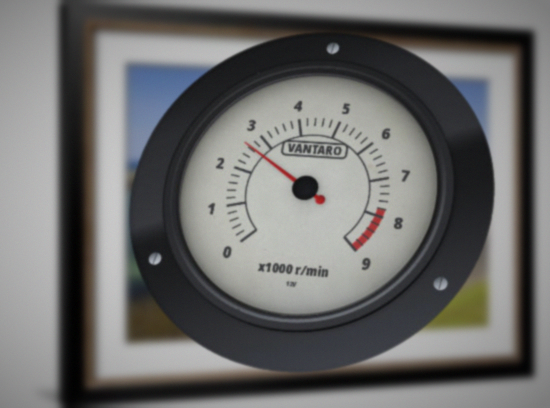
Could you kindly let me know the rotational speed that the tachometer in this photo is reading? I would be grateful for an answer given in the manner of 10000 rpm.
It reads 2600 rpm
